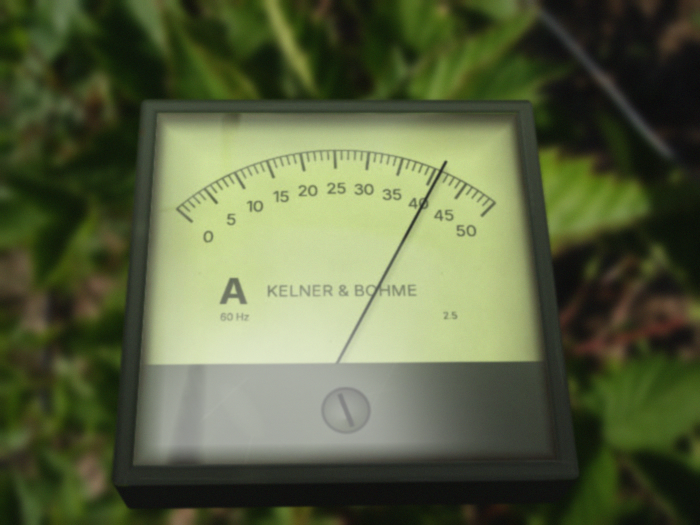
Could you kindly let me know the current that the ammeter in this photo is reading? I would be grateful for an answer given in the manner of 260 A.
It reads 41 A
